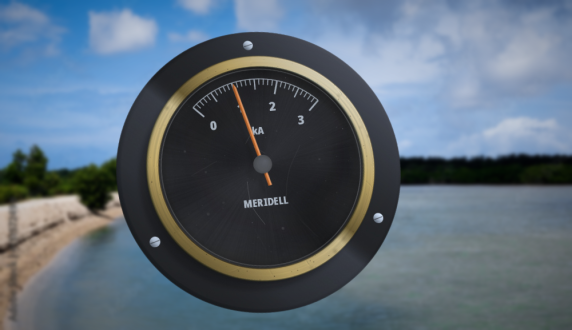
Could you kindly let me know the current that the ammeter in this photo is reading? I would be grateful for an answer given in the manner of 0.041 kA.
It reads 1 kA
